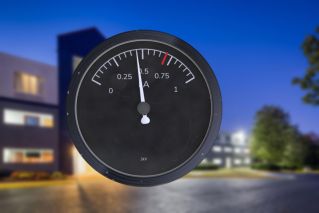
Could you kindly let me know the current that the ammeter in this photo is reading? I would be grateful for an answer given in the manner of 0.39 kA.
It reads 0.45 kA
